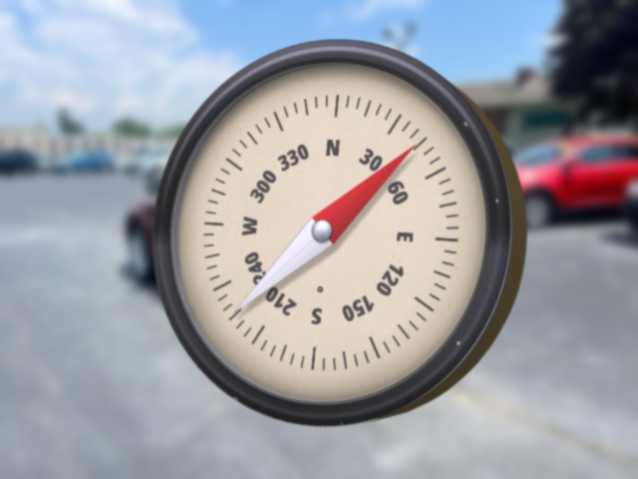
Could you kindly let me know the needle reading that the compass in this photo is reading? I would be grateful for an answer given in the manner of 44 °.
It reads 45 °
